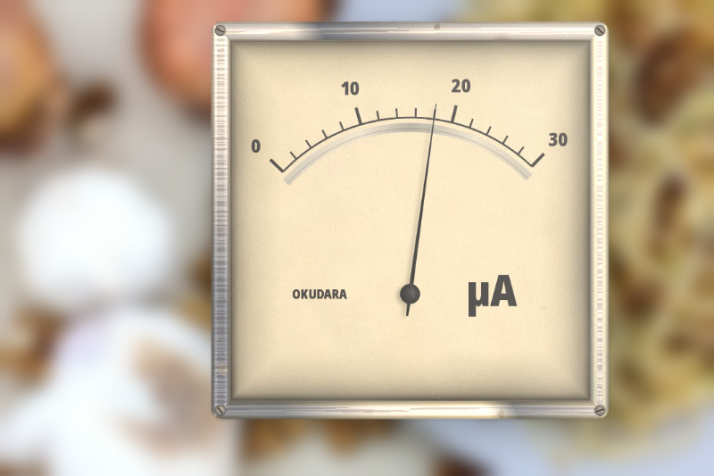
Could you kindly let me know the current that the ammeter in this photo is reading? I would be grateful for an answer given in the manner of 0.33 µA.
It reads 18 µA
